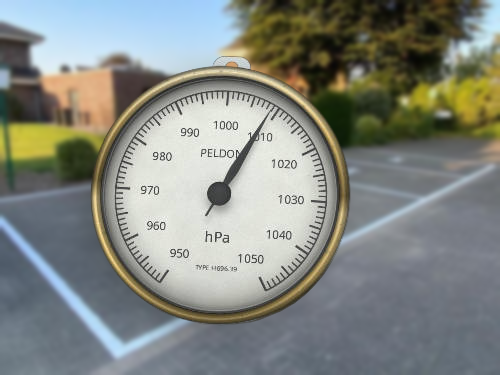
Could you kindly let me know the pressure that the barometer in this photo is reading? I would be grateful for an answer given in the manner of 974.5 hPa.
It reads 1009 hPa
